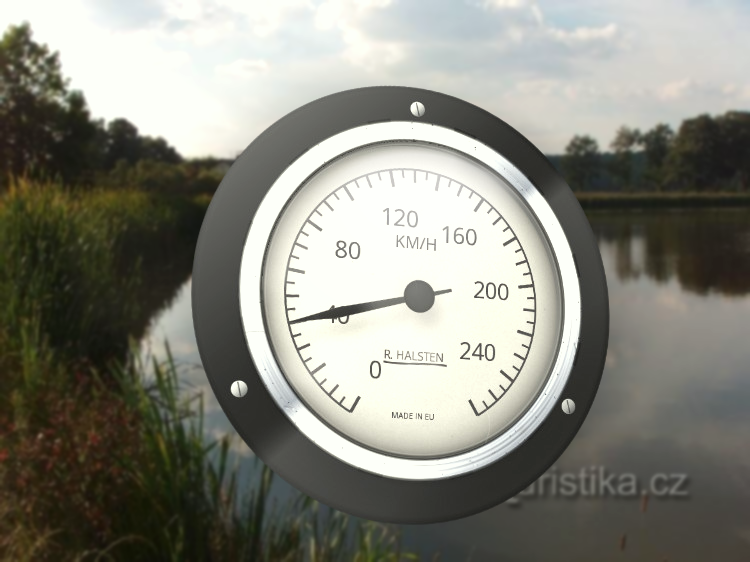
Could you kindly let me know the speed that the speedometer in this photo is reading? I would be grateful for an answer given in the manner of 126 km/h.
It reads 40 km/h
